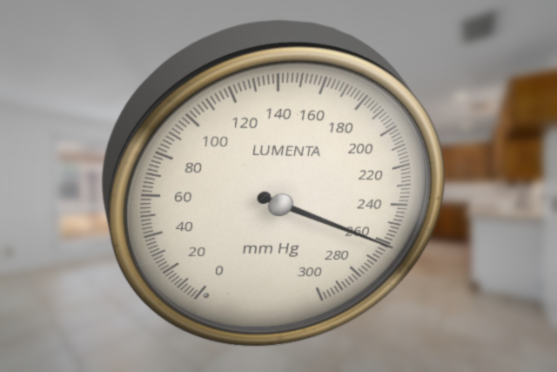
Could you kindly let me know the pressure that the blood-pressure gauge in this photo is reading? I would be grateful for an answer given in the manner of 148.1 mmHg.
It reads 260 mmHg
